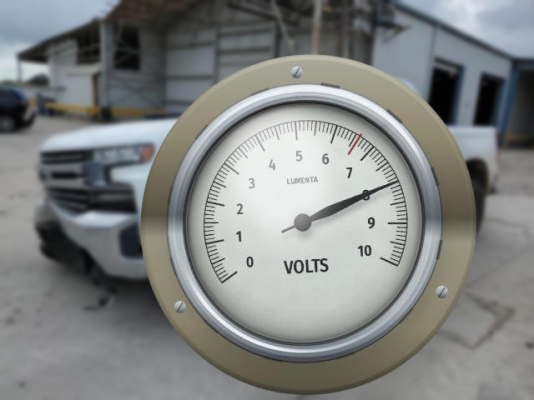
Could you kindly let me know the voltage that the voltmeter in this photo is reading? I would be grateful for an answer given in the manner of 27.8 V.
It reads 8 V
